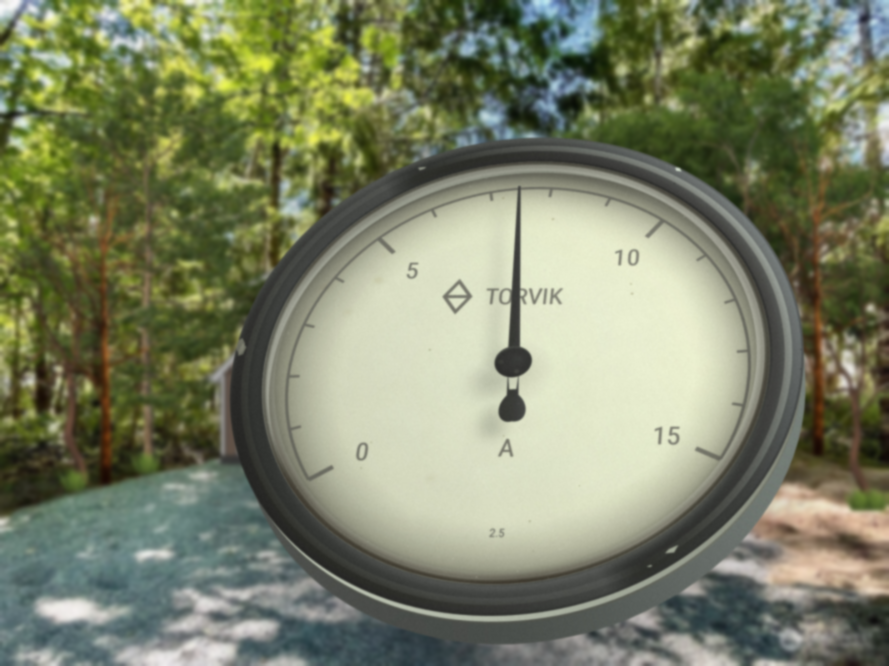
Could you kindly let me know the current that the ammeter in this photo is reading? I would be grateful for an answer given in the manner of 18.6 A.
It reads 7.5 A
